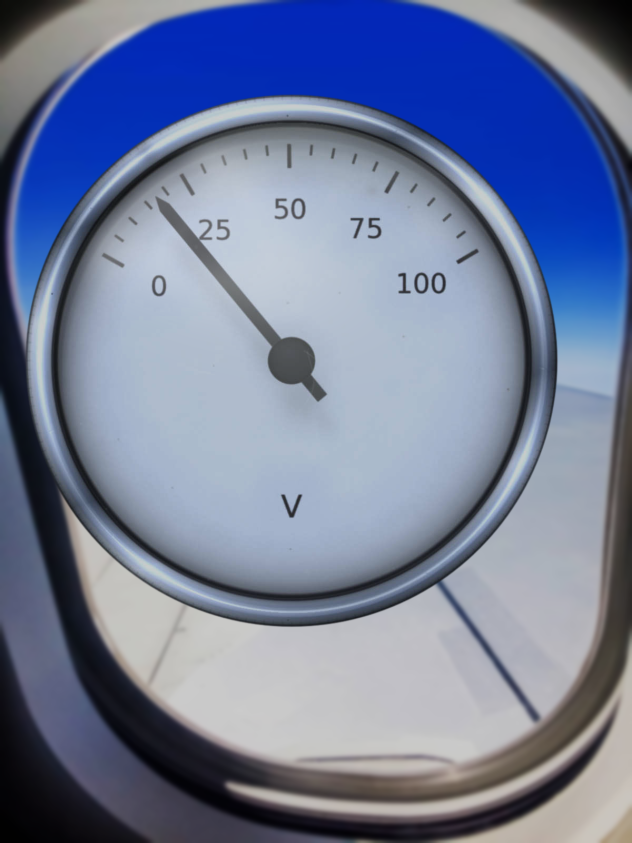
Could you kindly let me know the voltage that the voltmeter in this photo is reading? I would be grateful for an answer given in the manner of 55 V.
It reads 17.5 V
